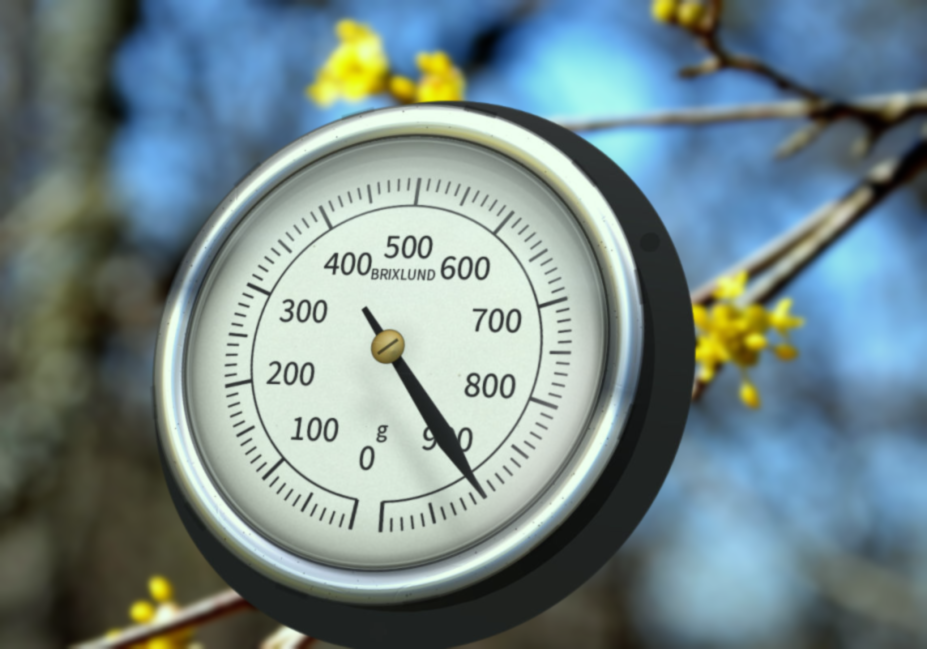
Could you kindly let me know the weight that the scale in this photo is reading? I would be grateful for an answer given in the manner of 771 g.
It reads 900 g
